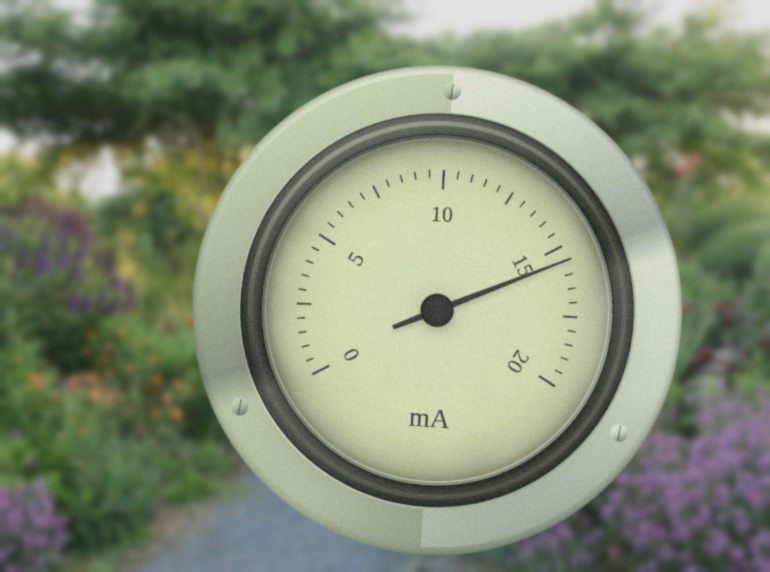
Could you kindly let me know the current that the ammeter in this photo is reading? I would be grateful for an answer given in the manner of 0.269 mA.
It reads 15.5 mA
